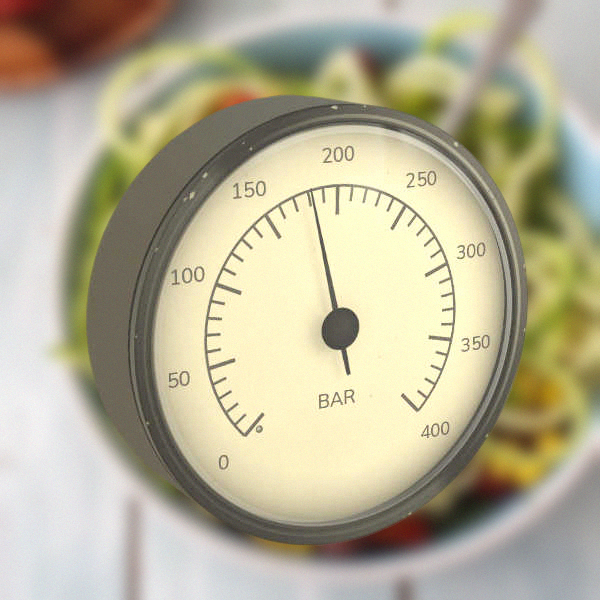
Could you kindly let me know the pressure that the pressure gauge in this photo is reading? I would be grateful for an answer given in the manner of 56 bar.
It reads 180 bar
